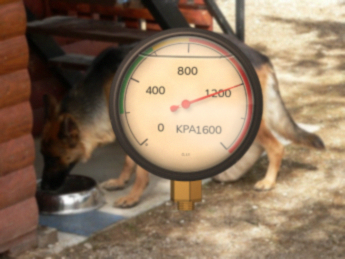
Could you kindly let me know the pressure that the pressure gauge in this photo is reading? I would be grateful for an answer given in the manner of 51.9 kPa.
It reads 1200 kPa
